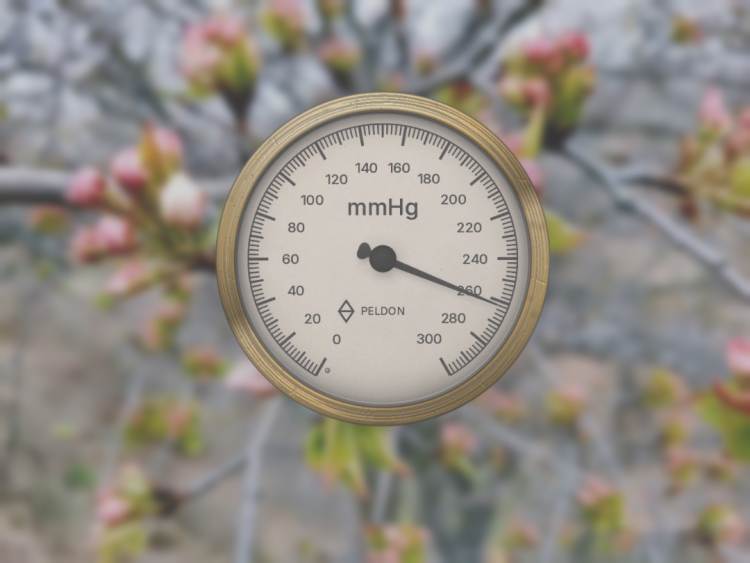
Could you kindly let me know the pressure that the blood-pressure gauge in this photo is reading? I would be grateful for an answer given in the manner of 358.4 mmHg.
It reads 262 mmHg
